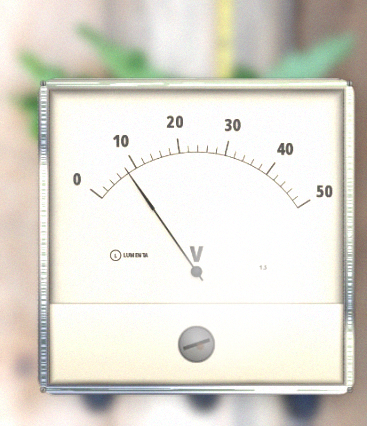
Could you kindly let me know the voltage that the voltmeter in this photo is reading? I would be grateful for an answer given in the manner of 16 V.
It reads 8 V
